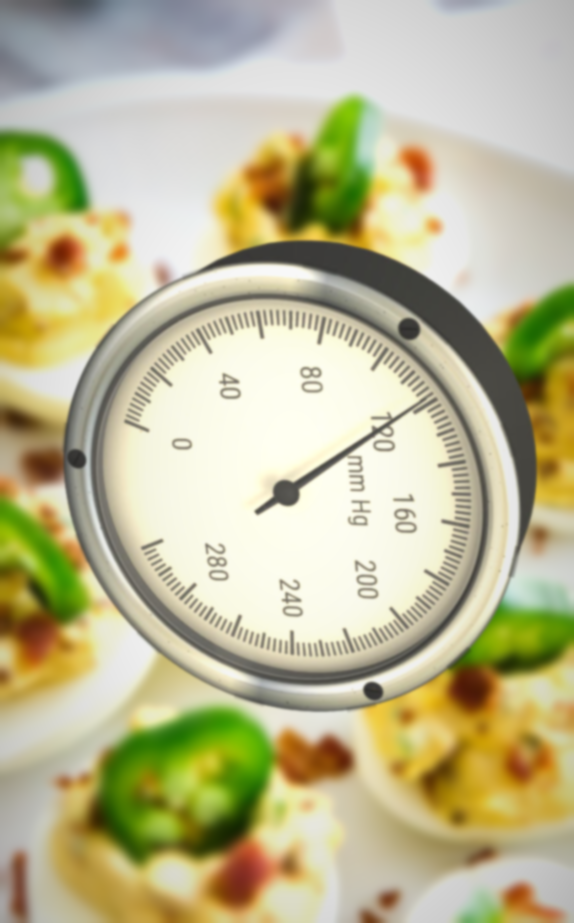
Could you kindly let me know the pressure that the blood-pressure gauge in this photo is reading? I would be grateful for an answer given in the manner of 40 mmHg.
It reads 118 mmHg
